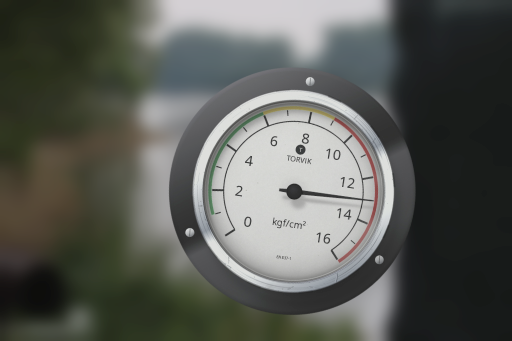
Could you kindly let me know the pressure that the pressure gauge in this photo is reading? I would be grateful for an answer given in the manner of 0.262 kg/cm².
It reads 13 kg/cm²
